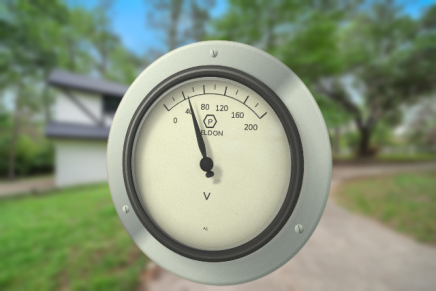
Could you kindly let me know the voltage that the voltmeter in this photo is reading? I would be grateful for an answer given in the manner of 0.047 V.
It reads 50 V
